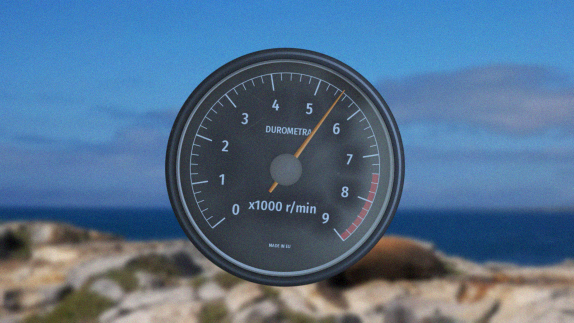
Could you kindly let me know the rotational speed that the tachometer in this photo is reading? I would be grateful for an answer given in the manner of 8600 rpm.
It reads 5500 rpm
